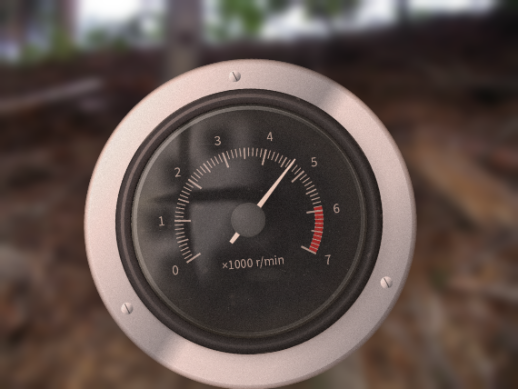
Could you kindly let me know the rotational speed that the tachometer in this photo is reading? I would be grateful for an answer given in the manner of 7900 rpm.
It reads 4700 rpm
